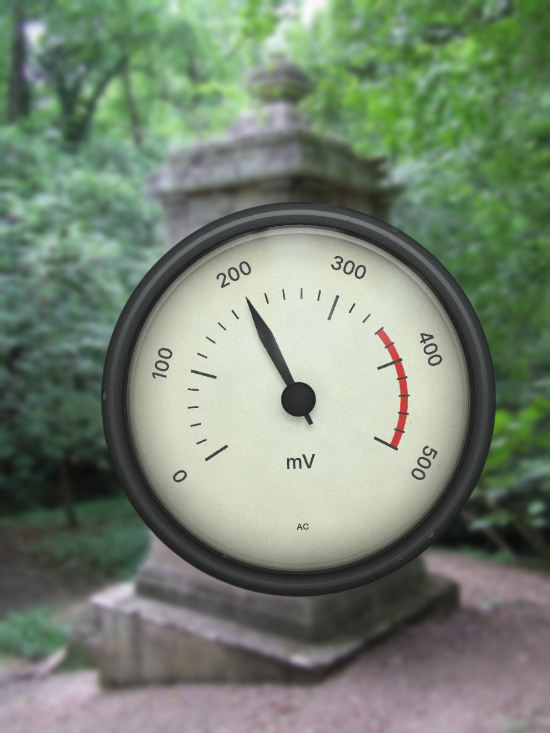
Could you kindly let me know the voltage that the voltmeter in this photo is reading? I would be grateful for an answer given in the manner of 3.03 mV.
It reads 200 mV
